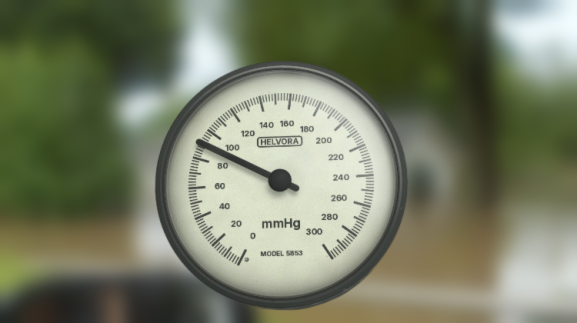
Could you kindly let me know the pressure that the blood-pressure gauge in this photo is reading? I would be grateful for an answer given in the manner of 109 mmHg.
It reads 90 mmHg
